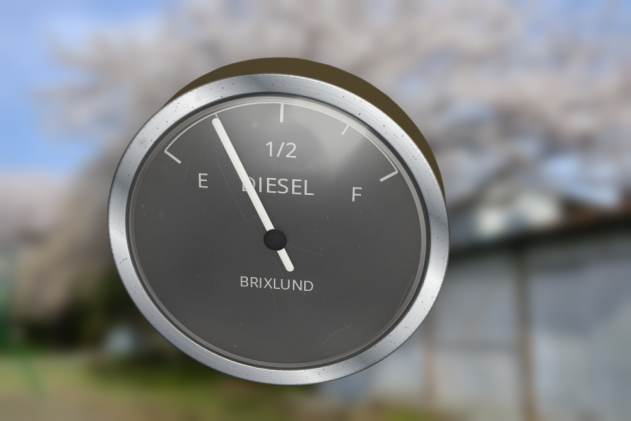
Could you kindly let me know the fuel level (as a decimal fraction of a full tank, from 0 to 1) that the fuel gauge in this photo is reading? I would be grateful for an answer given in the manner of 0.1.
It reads 0.25
